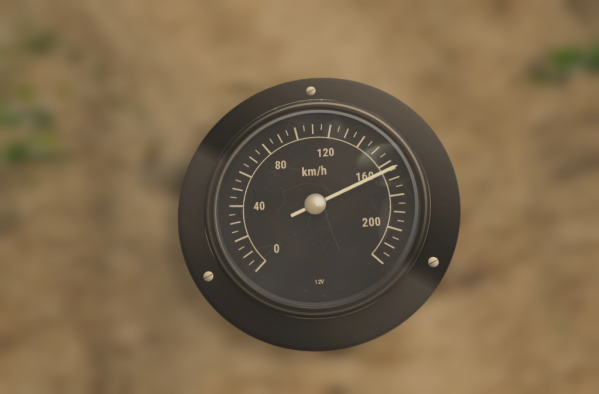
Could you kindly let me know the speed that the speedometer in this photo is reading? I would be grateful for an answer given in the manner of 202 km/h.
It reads 165 km/h
